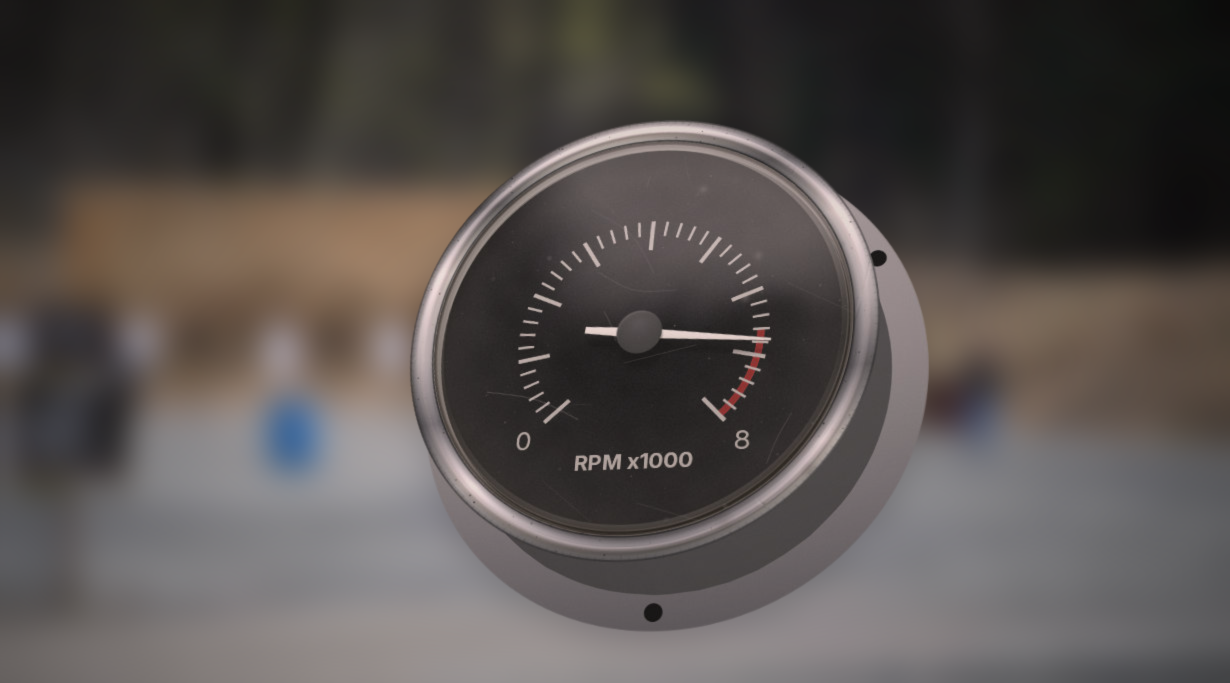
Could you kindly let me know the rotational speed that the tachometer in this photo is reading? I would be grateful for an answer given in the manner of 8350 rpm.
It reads 6800 rpm
